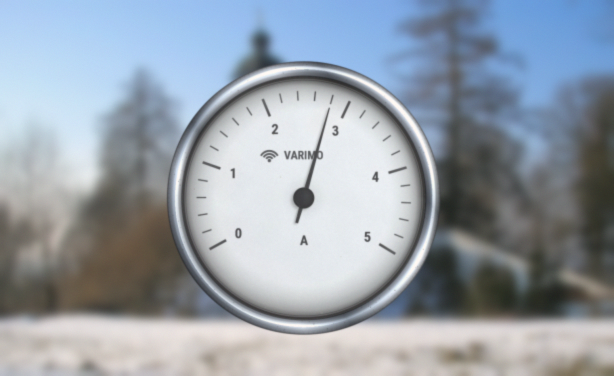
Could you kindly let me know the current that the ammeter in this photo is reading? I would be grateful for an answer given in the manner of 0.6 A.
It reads 2.8 A
